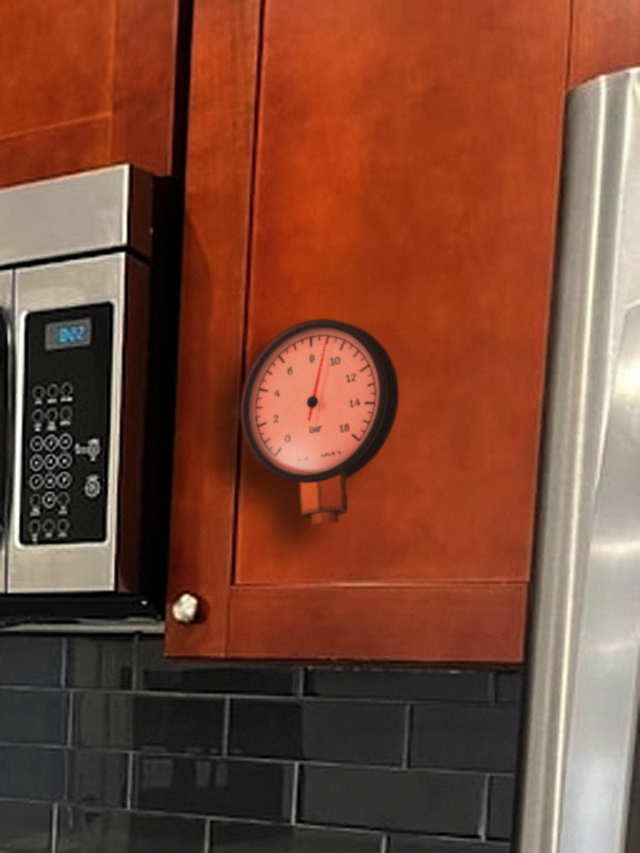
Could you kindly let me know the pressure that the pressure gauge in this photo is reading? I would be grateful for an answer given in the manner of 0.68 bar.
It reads 9 bar
